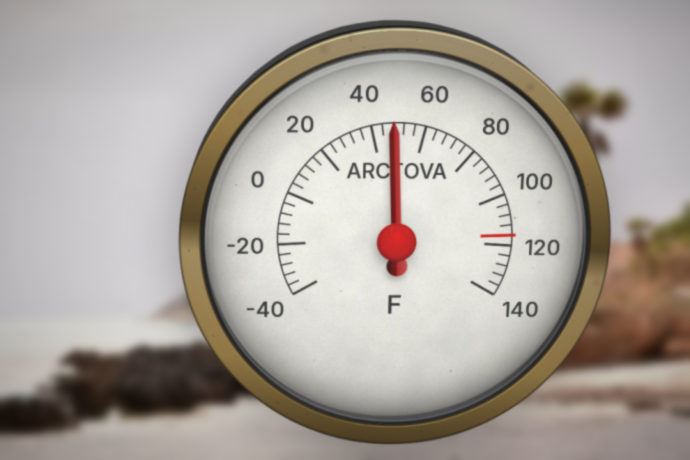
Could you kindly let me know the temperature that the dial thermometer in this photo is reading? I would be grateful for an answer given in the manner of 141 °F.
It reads 48 °F
